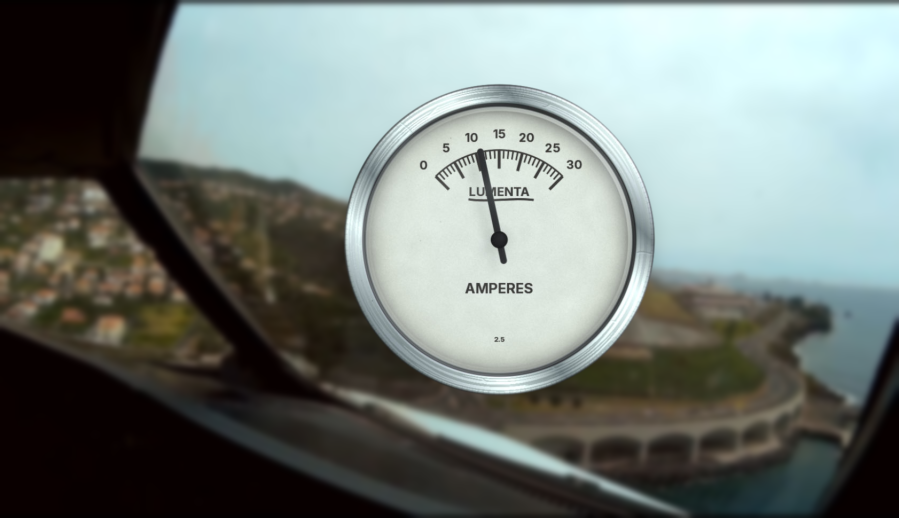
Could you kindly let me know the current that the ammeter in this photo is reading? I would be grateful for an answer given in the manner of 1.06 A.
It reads 11 A
